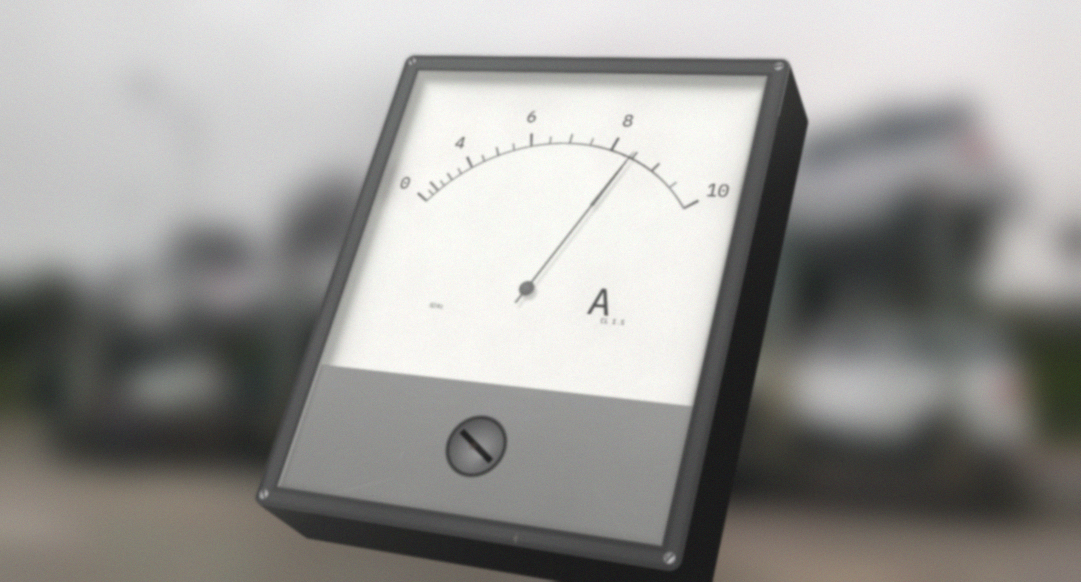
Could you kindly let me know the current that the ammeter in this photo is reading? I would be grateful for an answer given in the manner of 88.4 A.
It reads 8.5 A
